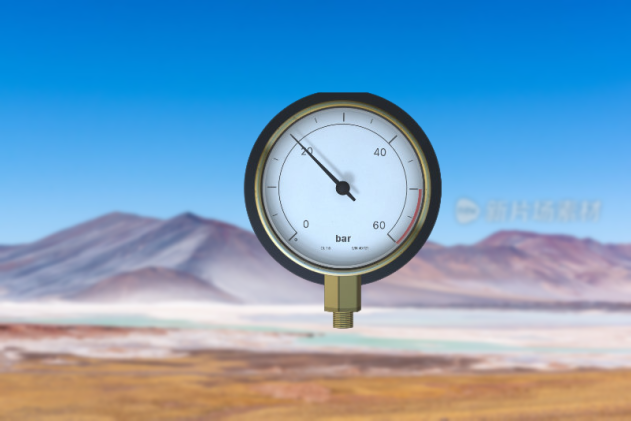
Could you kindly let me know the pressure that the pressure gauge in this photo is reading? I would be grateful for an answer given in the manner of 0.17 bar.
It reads 20 bar
